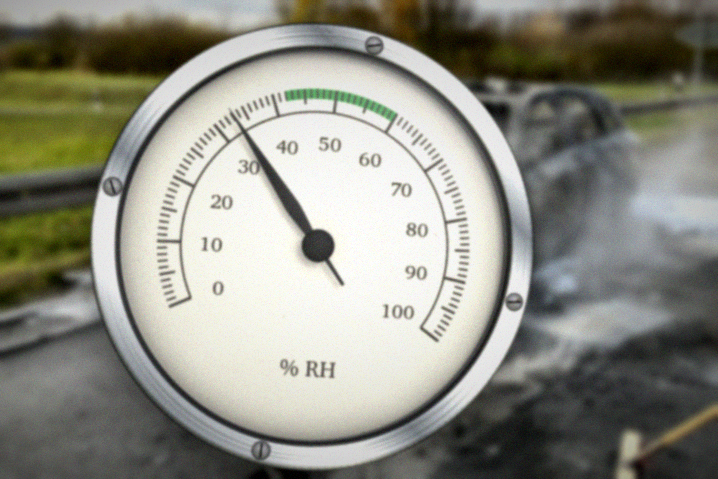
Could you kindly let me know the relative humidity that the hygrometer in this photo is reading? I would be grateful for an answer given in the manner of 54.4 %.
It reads 33 %
